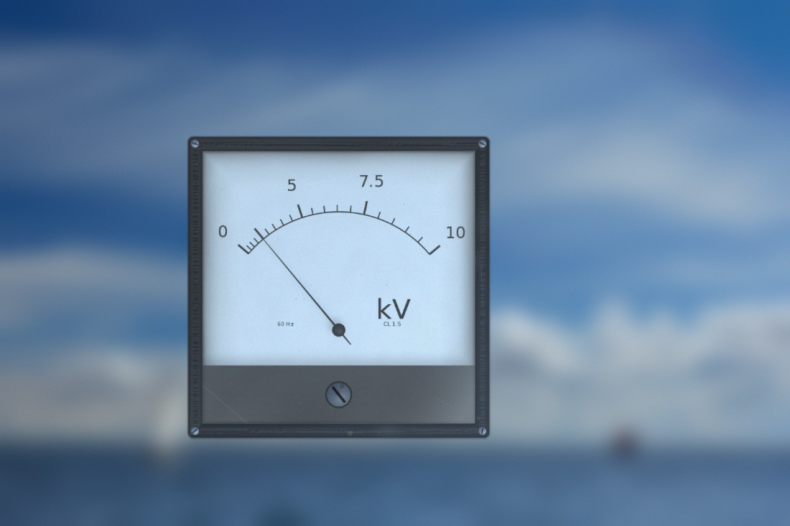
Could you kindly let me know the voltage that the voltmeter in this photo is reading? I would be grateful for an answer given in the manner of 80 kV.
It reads 2.5 kV
